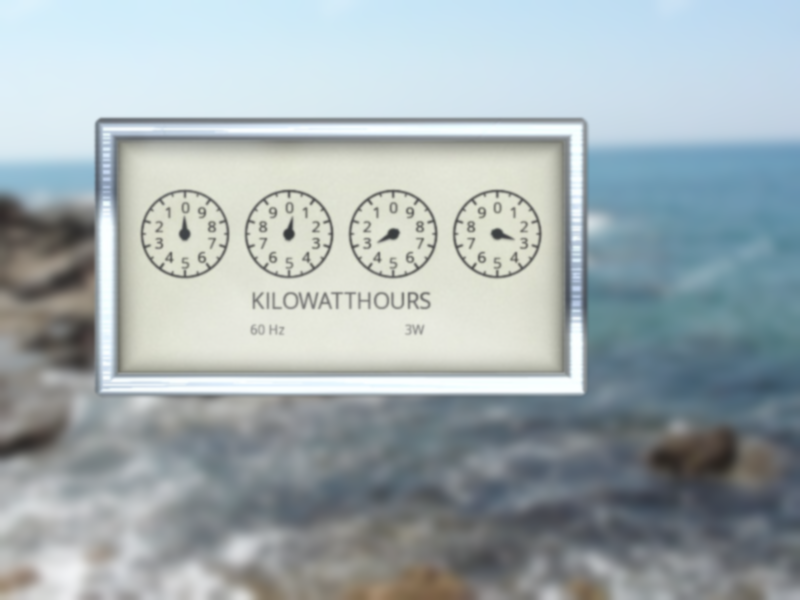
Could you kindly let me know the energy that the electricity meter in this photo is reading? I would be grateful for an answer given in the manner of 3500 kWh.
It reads 33 kWh
